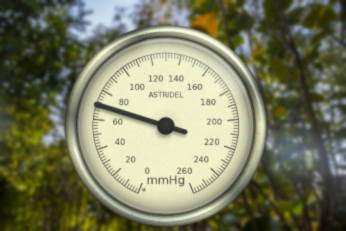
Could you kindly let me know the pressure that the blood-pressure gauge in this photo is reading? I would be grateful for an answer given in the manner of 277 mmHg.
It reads 70 mmHg
